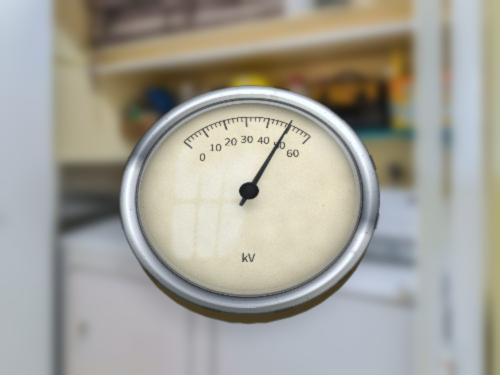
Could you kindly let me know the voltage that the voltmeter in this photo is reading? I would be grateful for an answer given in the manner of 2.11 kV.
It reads 50 kV
